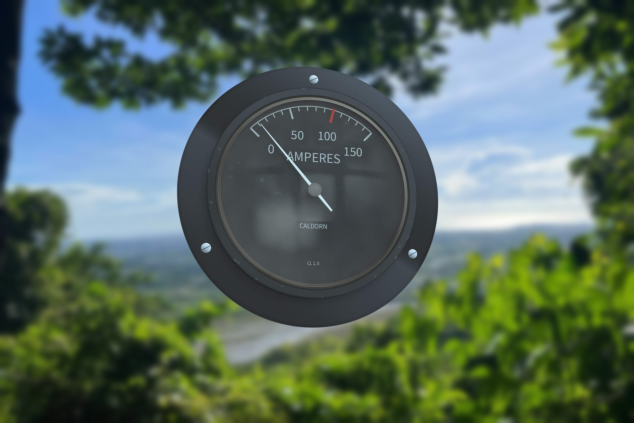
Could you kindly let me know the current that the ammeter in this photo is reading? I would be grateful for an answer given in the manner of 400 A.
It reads 10 A
